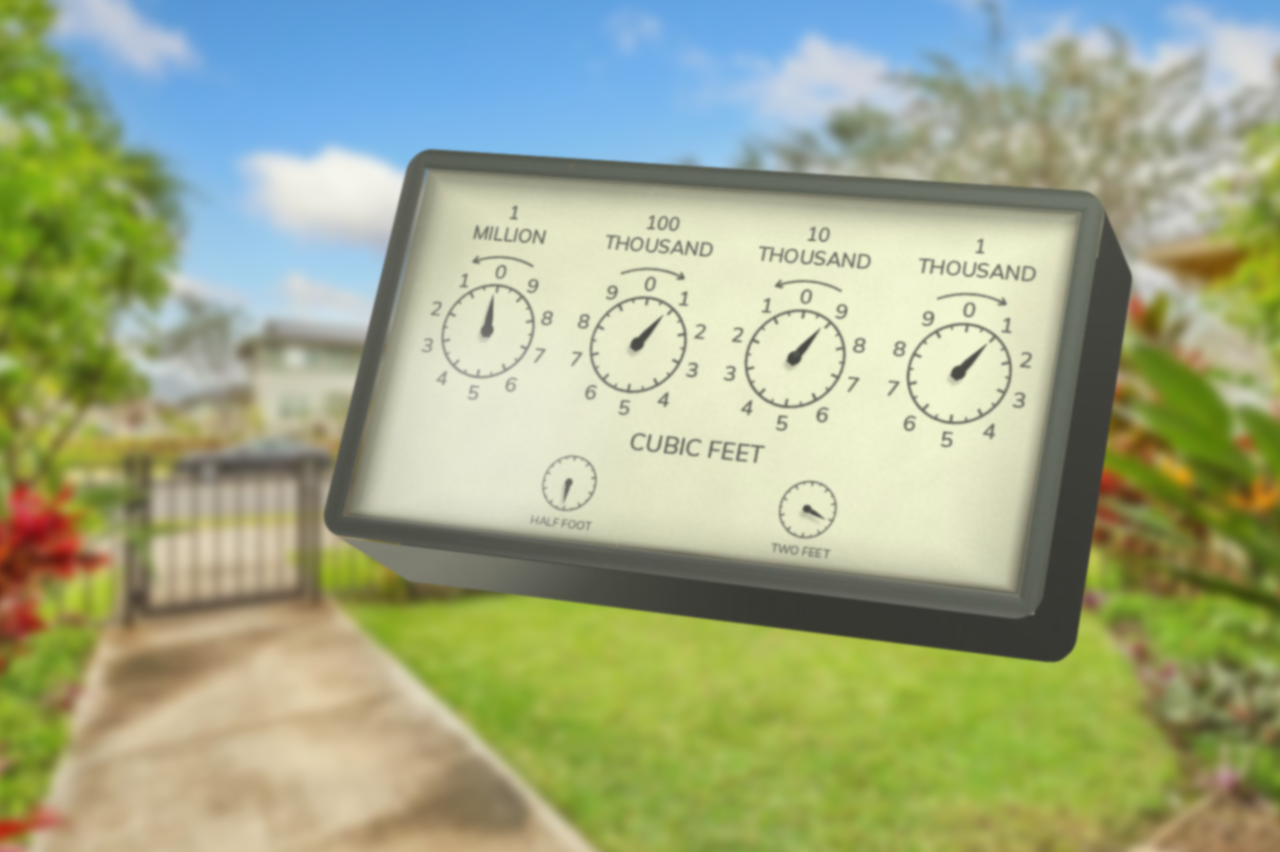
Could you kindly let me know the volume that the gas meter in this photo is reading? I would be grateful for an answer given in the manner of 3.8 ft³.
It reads 9100 ft³
